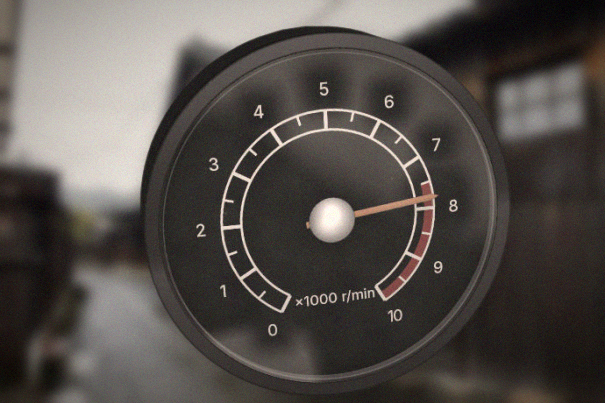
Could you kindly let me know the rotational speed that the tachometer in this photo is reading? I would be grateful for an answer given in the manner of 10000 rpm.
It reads 7750 rpm
